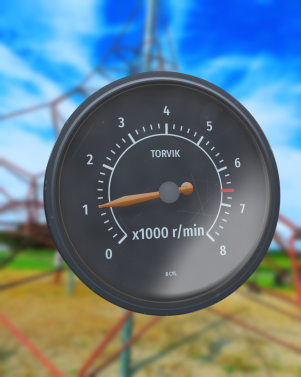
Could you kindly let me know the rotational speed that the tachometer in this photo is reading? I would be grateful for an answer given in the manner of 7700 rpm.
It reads 1000 rpm
